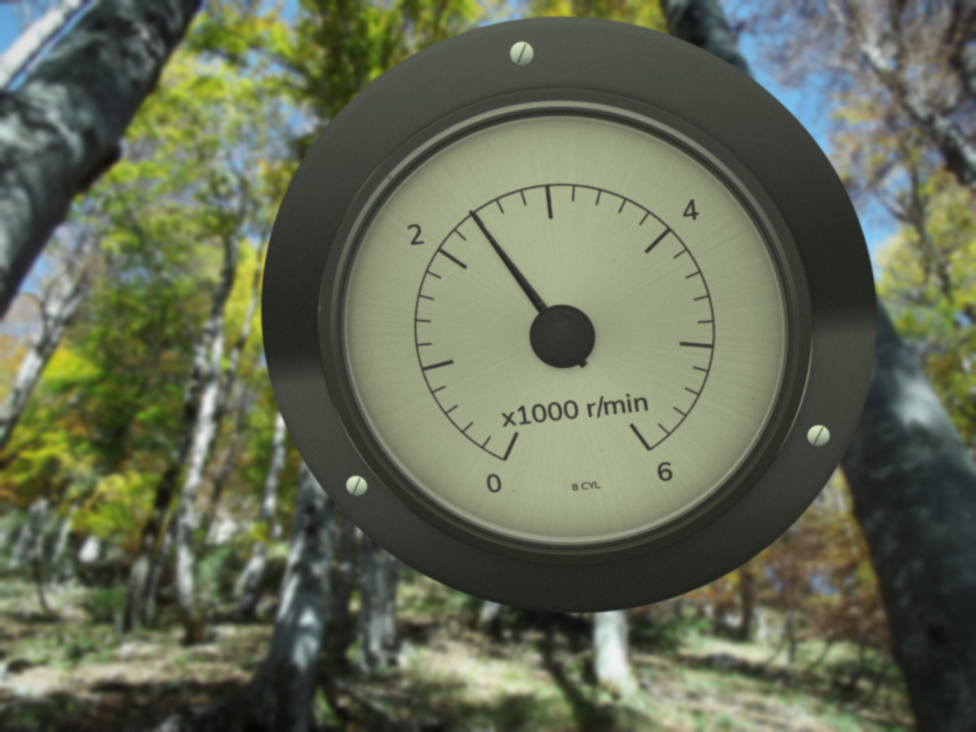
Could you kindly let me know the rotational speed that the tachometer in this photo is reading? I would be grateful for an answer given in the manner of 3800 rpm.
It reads 2400 rpm
